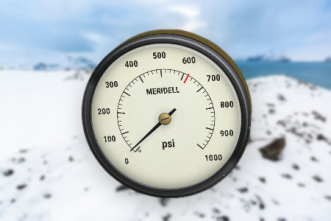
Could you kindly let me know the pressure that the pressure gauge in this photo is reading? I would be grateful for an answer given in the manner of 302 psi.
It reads 20 psi
